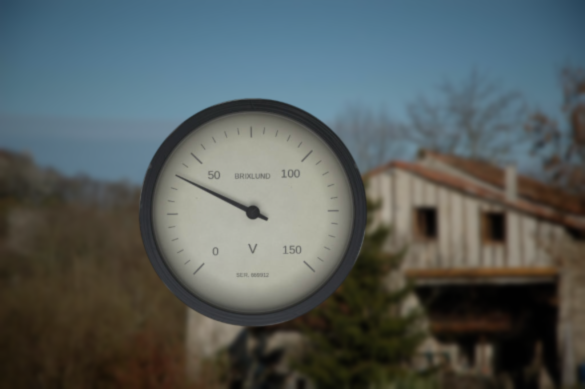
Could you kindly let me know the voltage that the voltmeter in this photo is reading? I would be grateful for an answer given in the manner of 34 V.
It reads 40 V
